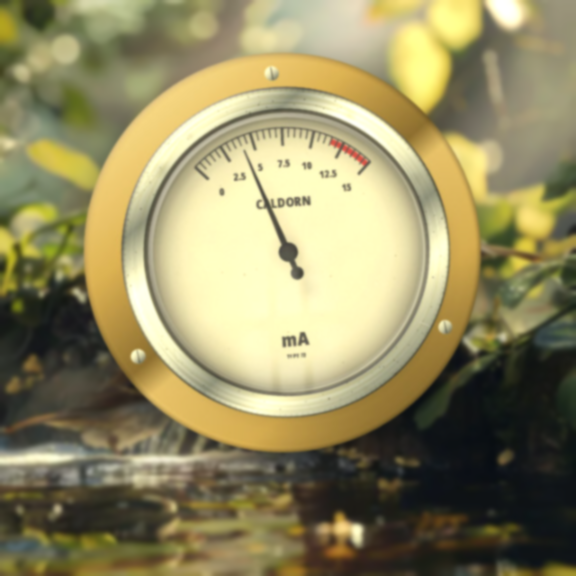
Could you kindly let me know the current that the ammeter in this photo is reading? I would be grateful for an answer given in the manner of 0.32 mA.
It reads 4 mA
